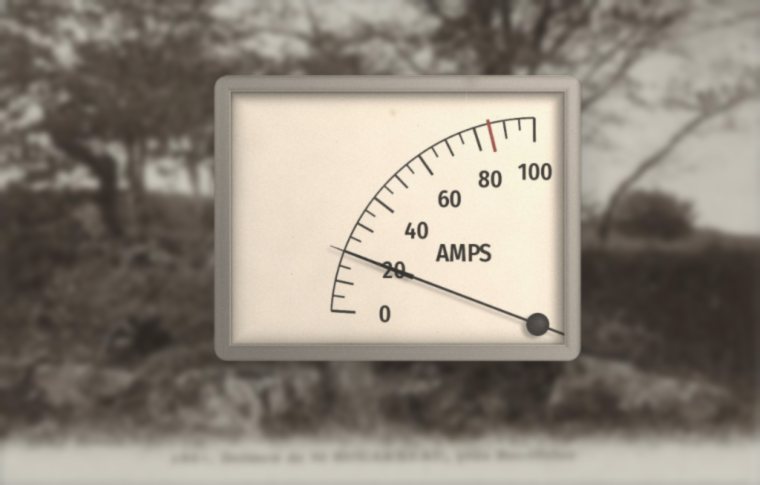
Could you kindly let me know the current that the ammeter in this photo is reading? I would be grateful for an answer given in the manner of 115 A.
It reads 20 A
